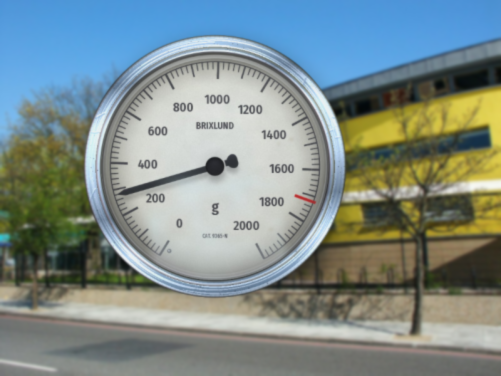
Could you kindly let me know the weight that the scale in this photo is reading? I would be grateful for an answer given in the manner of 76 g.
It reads 280 g
